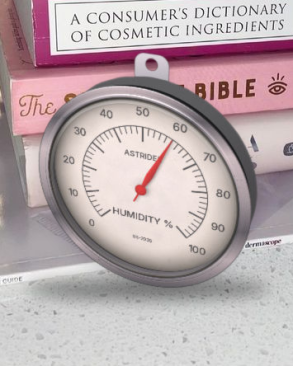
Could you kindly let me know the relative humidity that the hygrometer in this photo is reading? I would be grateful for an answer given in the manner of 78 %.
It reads 60 %
